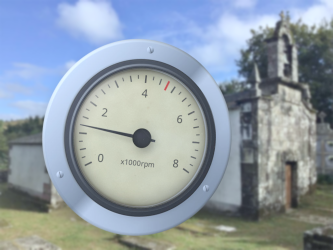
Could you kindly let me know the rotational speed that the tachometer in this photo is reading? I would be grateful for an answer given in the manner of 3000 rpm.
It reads 1250 rpm
